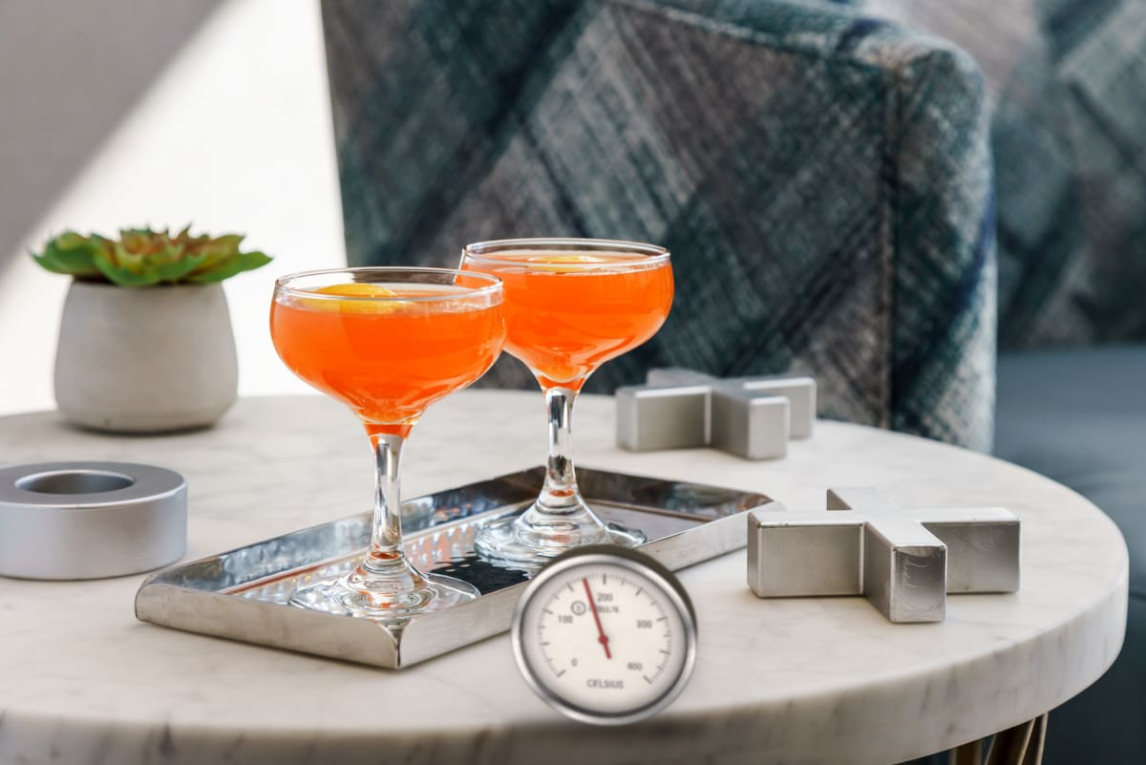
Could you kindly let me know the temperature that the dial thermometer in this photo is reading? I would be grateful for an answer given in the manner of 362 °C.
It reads 175 °C
